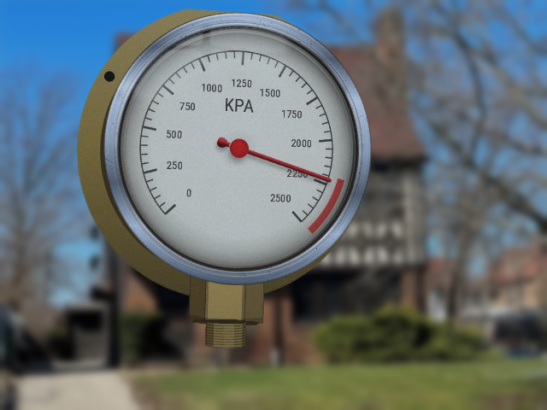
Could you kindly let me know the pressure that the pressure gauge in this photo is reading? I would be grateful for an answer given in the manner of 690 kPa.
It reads 2225 kPa
